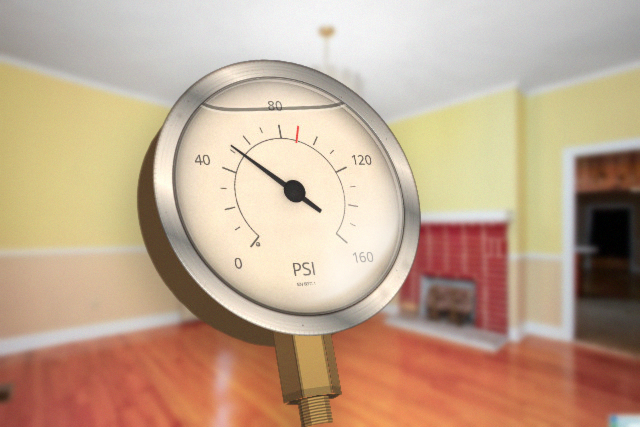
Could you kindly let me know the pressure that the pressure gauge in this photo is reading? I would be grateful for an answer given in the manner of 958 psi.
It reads 50 psi
